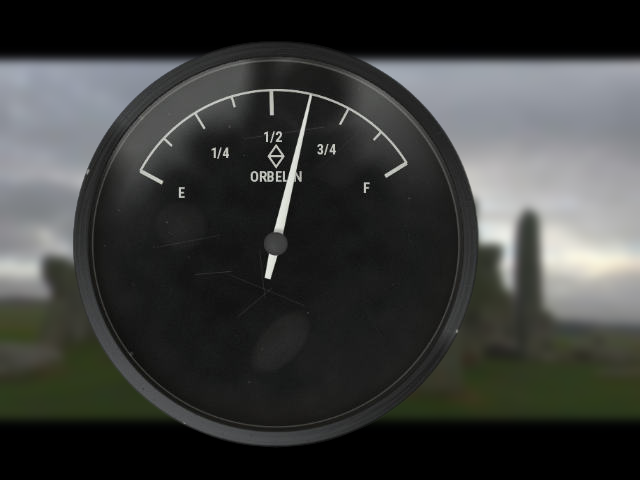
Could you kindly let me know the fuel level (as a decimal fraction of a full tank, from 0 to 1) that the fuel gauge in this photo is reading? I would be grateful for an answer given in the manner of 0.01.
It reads 0.625
